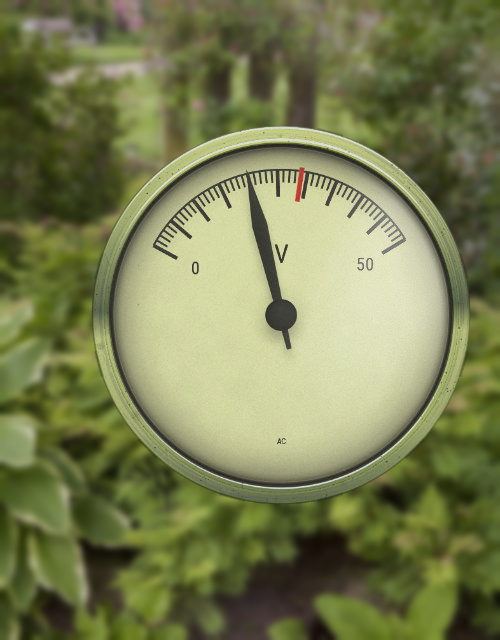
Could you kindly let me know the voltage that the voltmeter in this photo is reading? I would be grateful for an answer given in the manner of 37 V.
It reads 20 V
